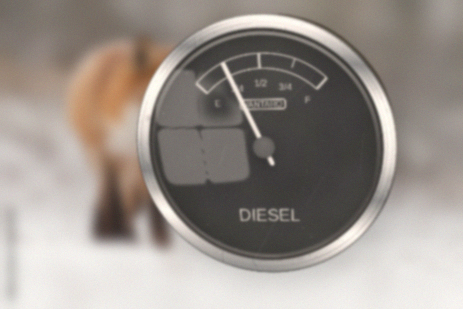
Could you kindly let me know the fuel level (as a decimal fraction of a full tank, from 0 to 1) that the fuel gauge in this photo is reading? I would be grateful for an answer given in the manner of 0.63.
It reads 0.25
